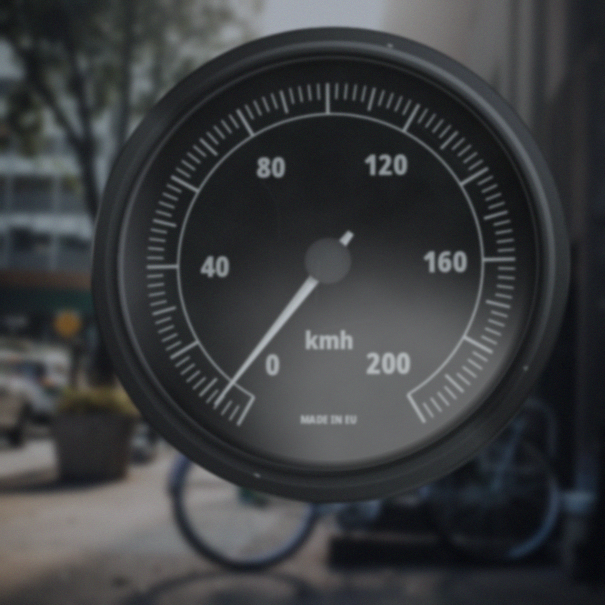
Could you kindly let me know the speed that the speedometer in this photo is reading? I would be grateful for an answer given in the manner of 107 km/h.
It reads 6 km/h
